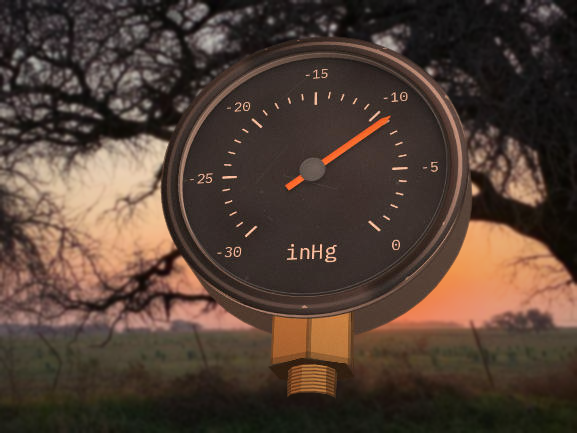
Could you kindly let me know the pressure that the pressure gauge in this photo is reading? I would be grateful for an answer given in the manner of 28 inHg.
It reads -9 inHg
